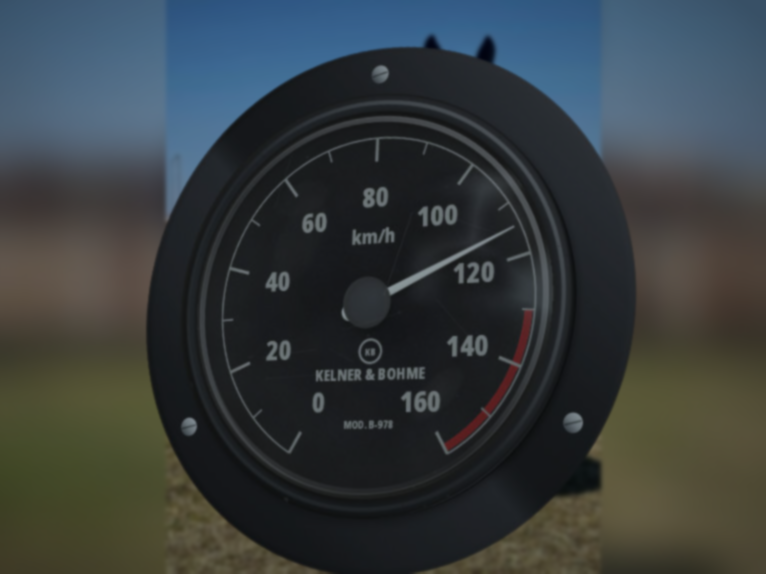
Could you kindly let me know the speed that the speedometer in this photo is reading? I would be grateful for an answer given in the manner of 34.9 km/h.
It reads 115 km/h
